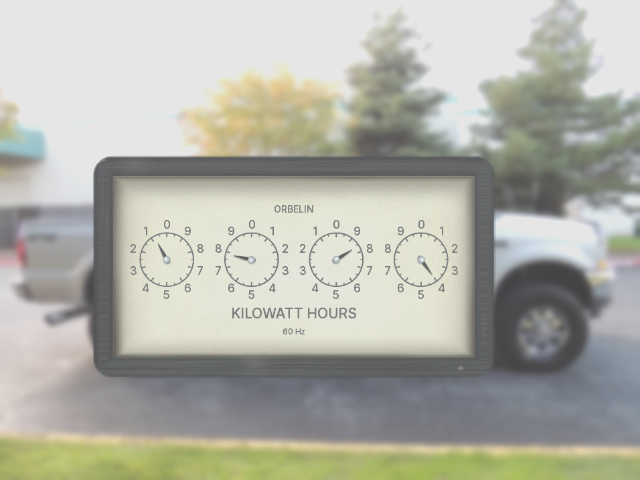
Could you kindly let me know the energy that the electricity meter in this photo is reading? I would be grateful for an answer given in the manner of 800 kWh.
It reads 784 kWh
